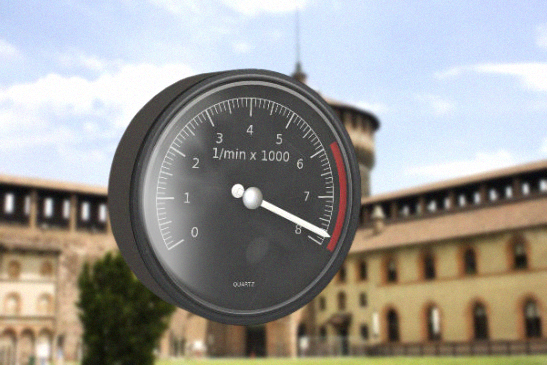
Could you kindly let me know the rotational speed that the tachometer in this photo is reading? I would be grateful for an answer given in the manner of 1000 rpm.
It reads 7800 rpm
